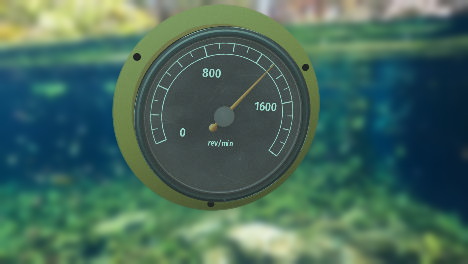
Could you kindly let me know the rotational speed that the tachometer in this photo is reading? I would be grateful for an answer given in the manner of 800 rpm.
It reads 1300 rpm
